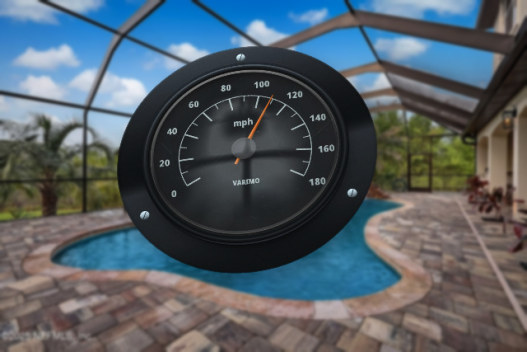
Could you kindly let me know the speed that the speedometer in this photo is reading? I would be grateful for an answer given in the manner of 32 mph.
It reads 110 mph
